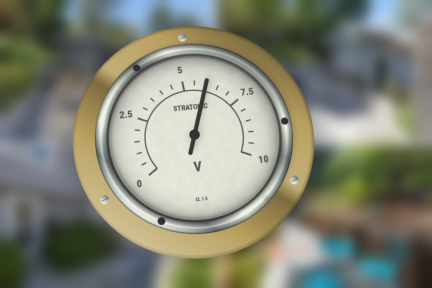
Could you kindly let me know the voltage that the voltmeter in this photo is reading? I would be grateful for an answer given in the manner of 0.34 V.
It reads 6 V
